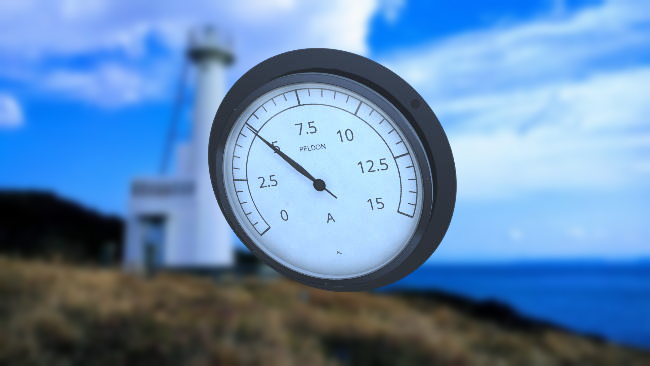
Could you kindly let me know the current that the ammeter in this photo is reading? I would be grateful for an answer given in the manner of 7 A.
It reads 5 A
